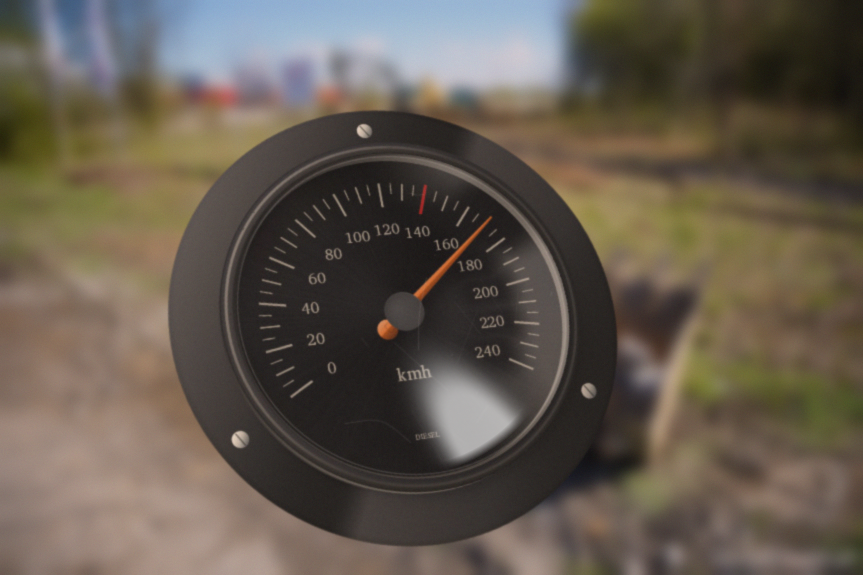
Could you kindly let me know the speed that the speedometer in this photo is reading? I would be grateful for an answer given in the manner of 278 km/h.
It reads 170 km/h
